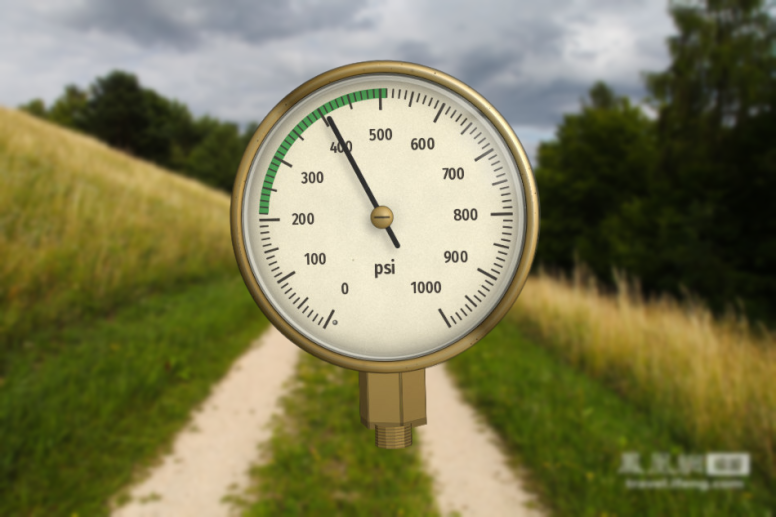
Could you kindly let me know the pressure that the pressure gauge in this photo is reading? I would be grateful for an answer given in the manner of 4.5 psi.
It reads 410 psi
